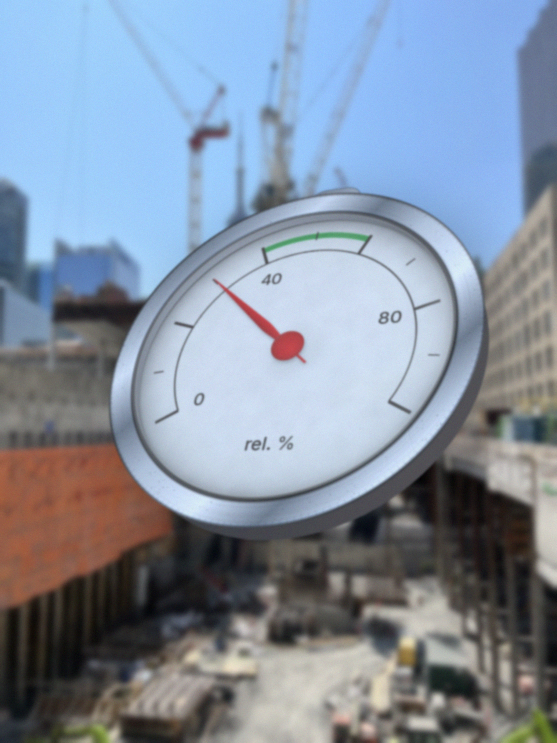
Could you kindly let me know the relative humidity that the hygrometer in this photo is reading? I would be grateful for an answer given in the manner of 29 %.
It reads 30 %
